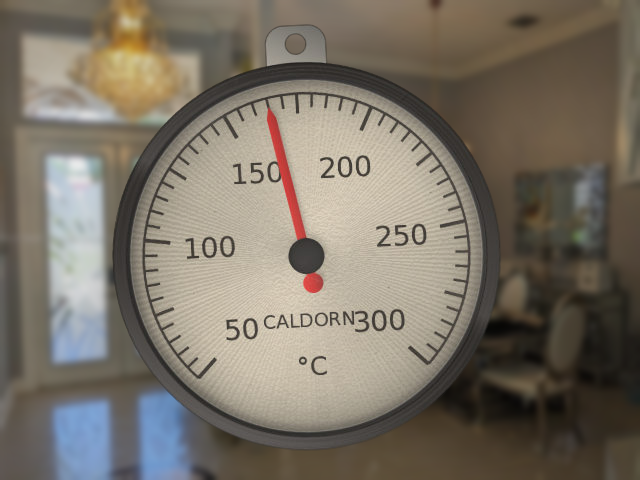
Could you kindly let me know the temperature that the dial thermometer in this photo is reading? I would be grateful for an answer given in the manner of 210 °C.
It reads 165 °C
